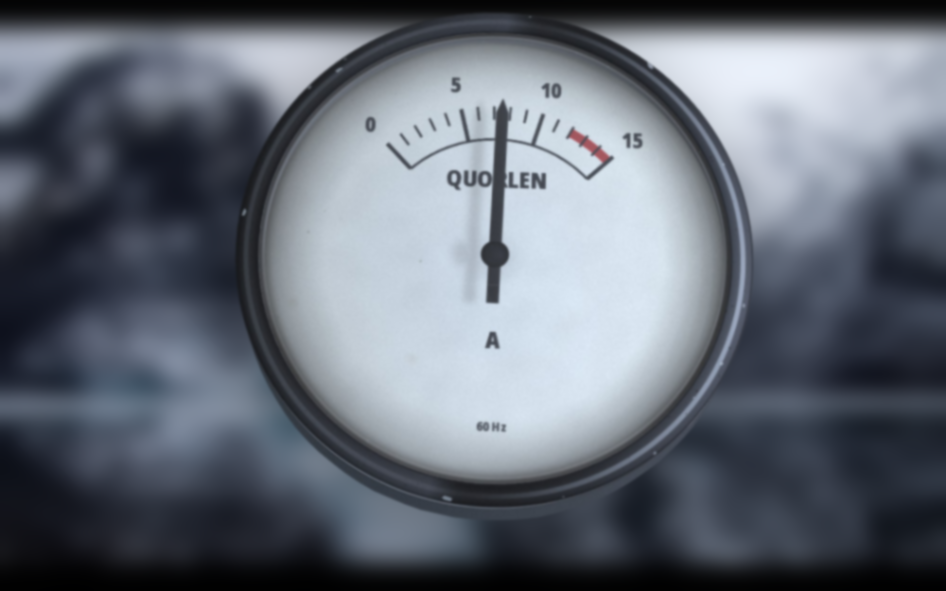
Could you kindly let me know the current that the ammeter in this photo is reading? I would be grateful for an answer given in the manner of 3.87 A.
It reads 7.5 A
